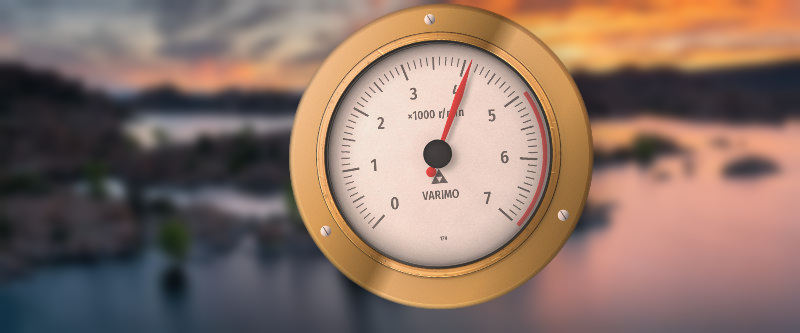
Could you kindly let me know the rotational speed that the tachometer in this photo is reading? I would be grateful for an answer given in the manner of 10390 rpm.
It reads 4100 rpm
